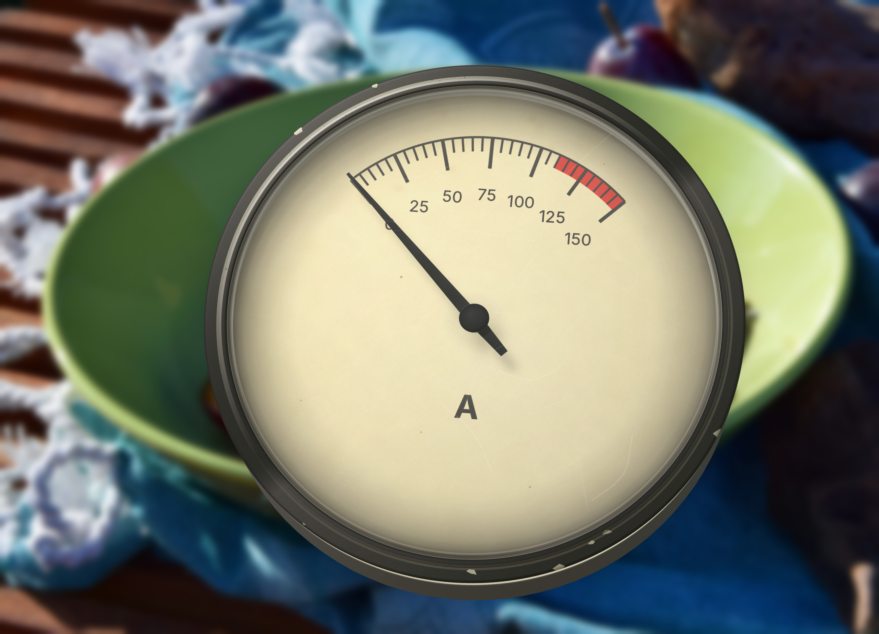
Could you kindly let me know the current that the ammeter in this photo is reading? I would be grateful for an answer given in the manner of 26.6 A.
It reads 0 A
